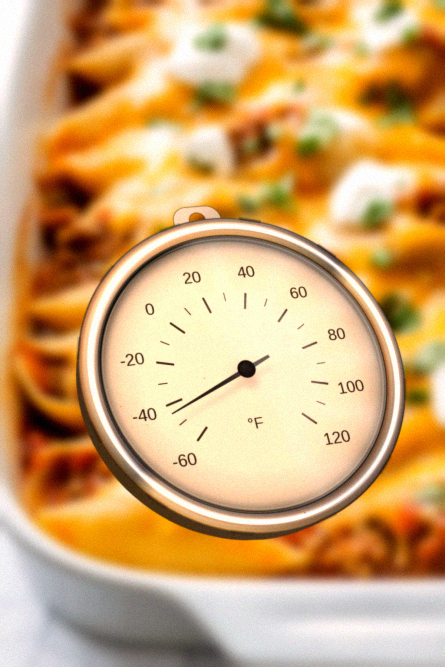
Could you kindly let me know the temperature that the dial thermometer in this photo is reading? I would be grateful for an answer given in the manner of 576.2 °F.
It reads -45 °F
